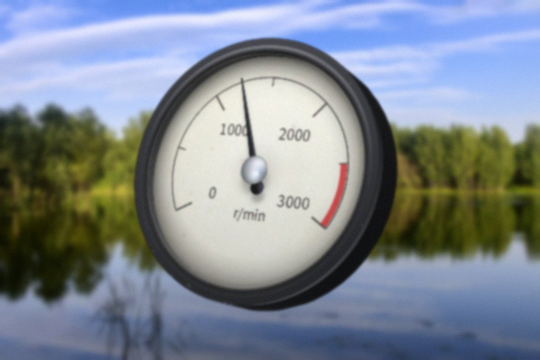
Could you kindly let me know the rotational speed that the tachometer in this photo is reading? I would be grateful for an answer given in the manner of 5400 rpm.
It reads 1250 rpm
